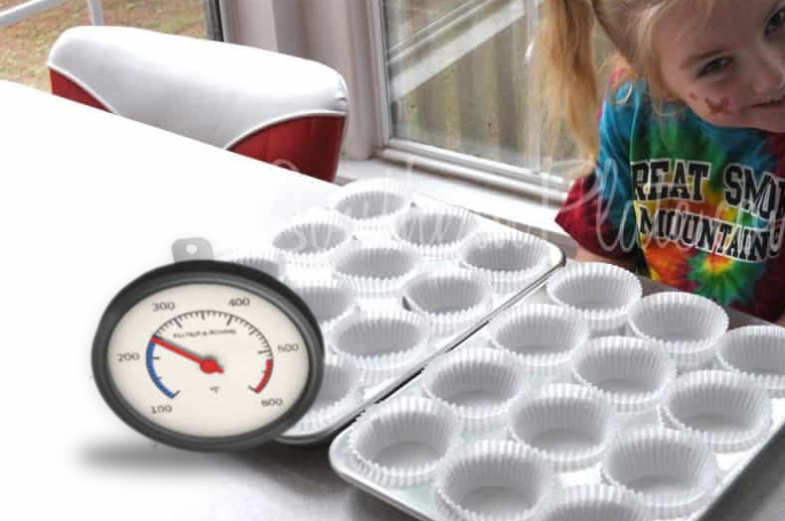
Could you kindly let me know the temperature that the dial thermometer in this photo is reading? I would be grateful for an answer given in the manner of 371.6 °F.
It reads 250 °F
